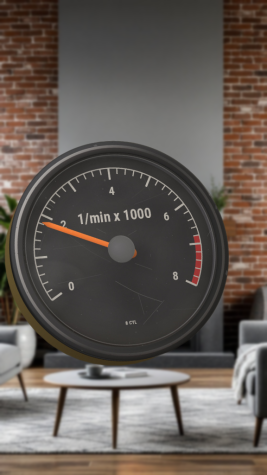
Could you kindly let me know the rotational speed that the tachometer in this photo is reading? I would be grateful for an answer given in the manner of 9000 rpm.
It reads 1800 rpm
